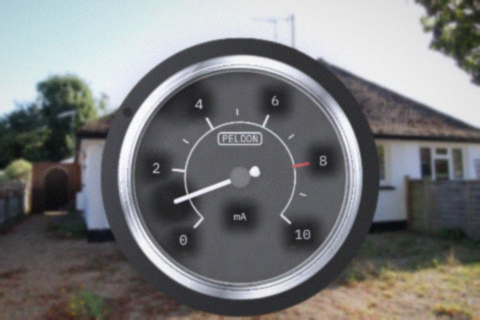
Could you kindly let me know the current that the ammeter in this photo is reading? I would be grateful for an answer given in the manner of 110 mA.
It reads 1 mA
